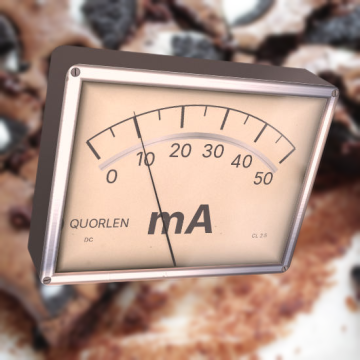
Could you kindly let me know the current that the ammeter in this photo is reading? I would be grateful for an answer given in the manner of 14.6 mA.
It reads 10 mA
